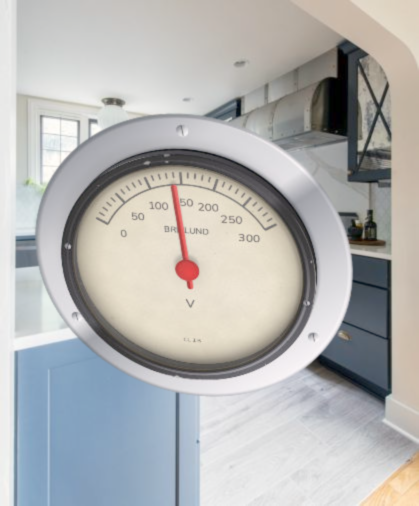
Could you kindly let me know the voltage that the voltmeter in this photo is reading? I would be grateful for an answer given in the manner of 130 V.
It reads 140 V
